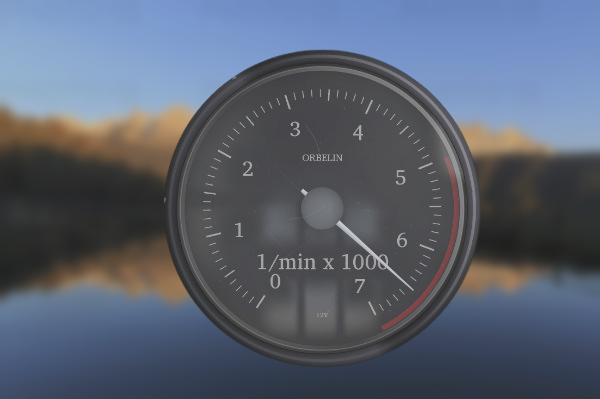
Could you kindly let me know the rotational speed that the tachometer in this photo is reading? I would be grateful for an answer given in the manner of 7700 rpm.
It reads 6500 rpm
